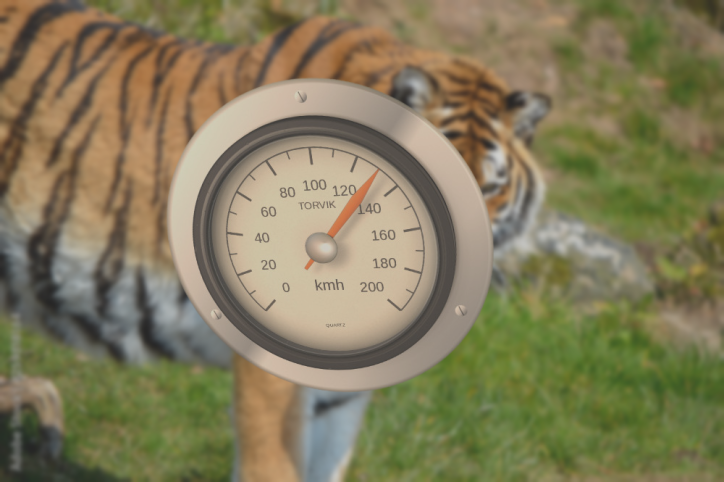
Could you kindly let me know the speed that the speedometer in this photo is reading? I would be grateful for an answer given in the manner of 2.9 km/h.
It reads 130 km/h
